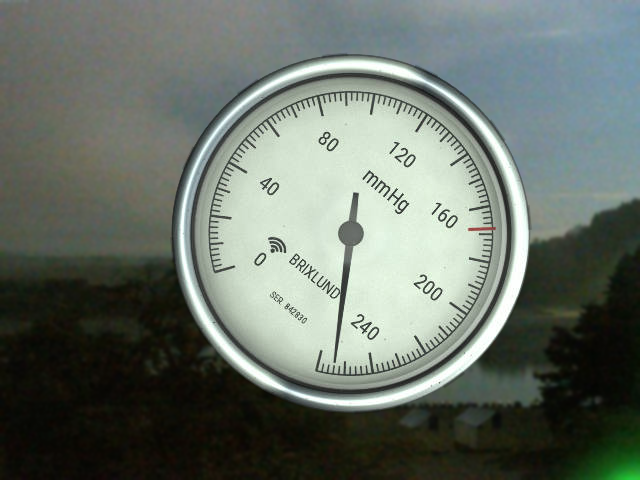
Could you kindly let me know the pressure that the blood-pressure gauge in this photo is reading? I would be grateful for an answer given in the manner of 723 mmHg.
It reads 254 mmHg
